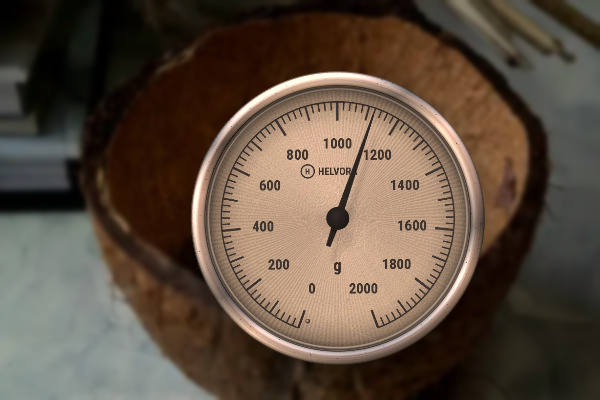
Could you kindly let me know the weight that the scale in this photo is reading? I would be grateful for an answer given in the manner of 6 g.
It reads 1120 g
